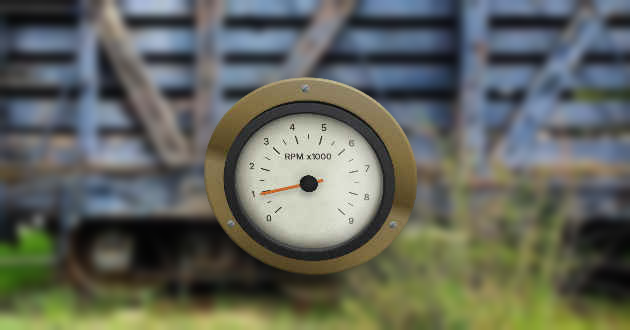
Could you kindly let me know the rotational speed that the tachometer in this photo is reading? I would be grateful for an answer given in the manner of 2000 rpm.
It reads 1000 rpm
